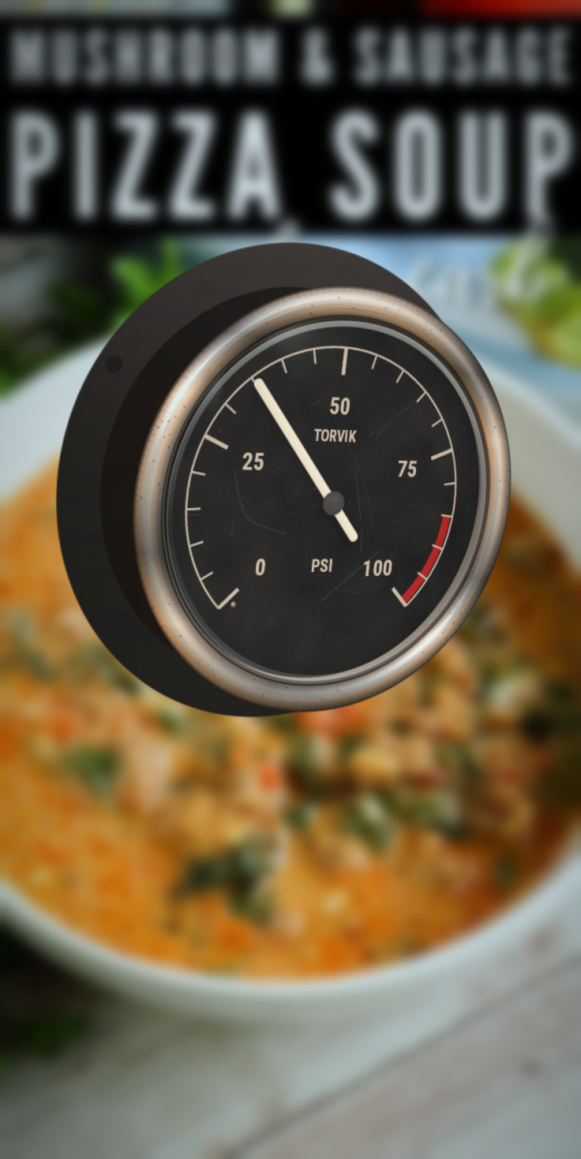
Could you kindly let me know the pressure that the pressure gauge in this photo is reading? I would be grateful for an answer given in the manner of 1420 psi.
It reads 35 psi
